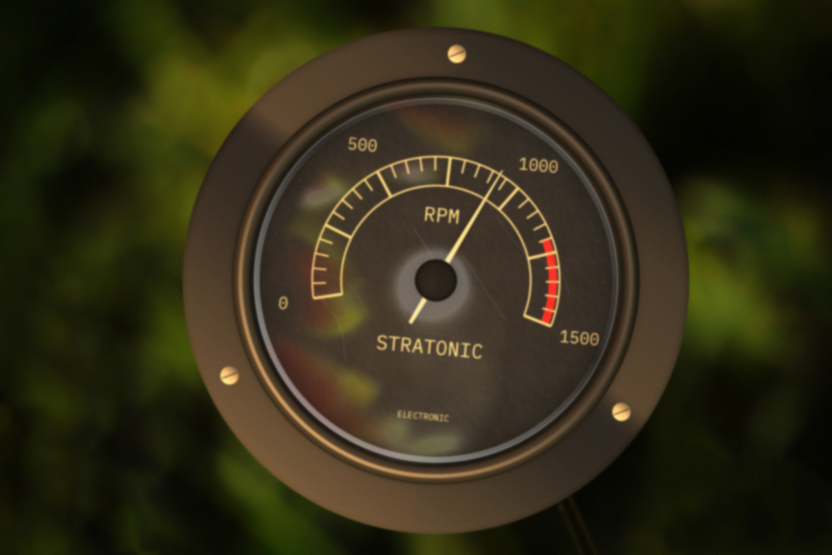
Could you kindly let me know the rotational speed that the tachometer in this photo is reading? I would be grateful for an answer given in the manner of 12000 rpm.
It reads 925 rpm
